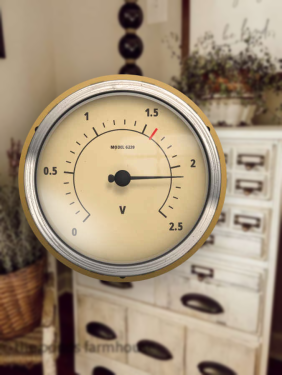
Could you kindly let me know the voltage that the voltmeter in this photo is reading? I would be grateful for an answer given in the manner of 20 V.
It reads 2.1 V
